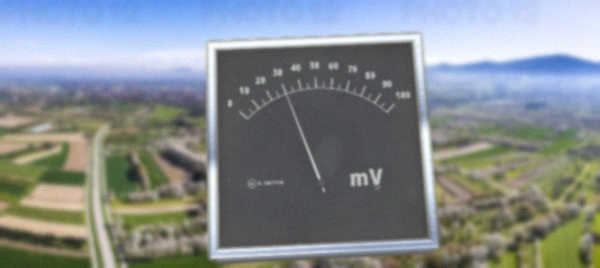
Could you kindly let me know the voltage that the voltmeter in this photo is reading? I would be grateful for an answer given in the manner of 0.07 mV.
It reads 30 mV
